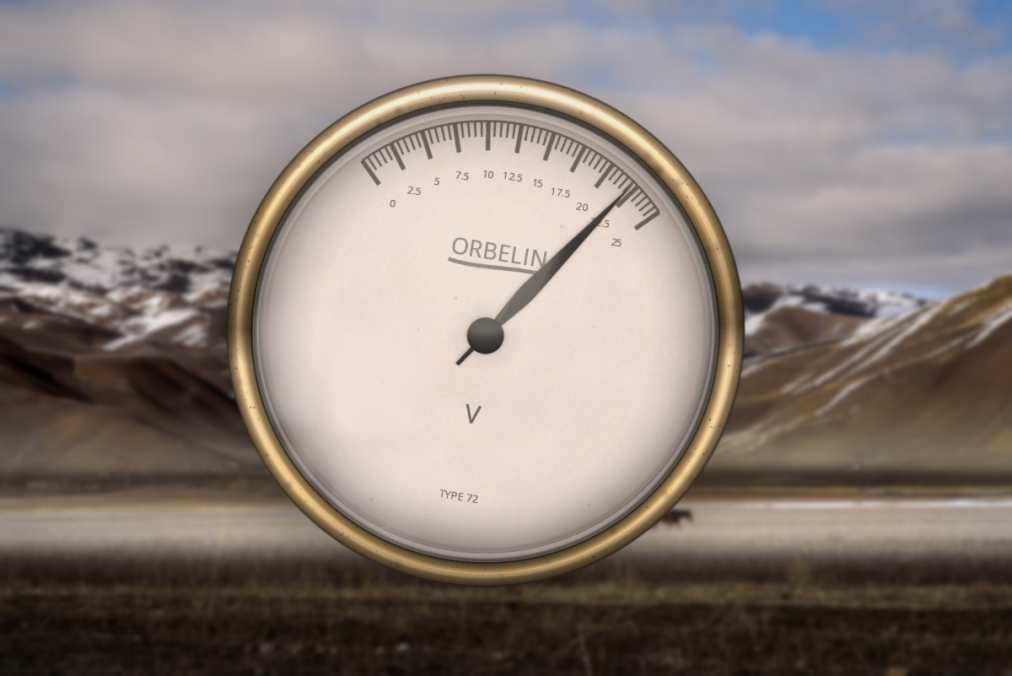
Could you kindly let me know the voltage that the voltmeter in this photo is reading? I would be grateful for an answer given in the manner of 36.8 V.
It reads 22 V
